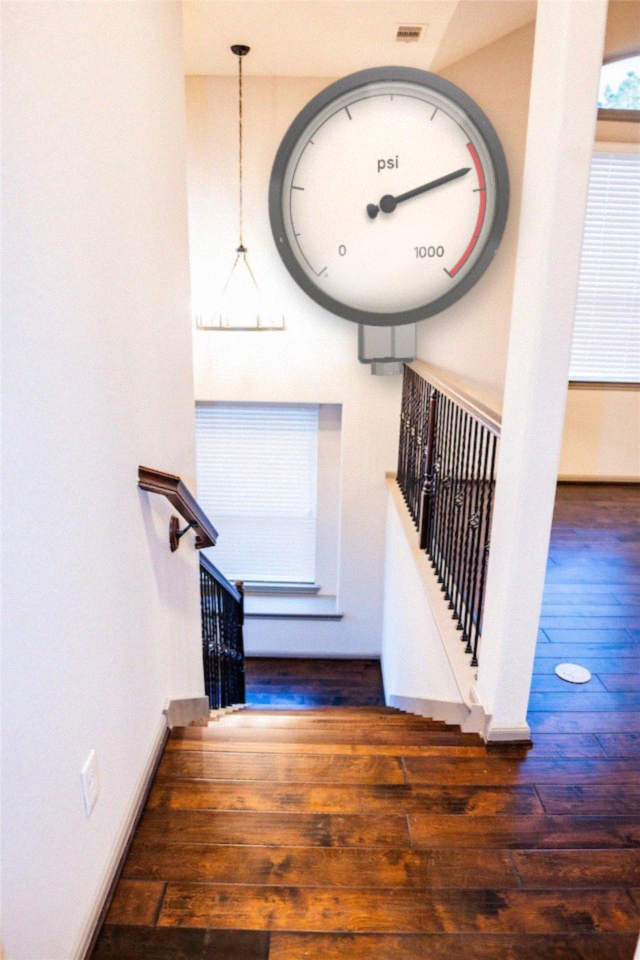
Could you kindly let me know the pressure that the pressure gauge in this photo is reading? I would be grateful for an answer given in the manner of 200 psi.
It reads 750 psi
